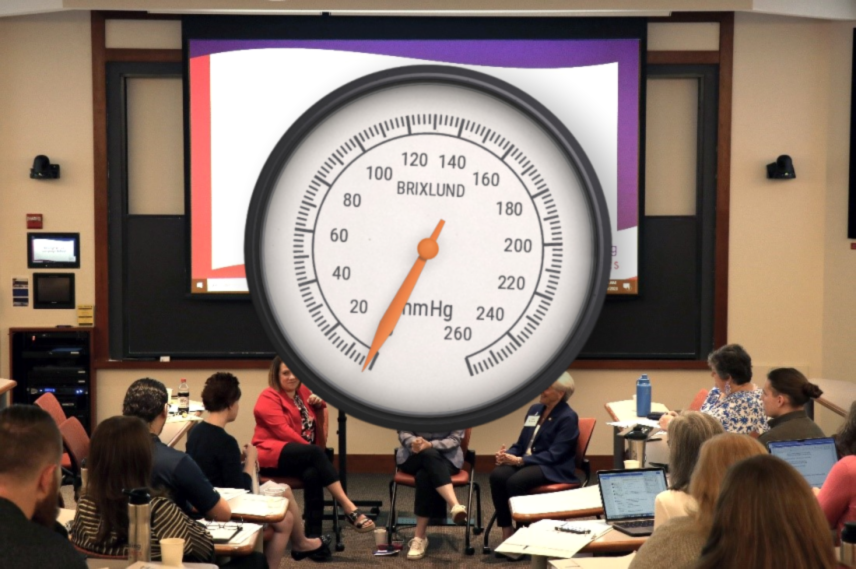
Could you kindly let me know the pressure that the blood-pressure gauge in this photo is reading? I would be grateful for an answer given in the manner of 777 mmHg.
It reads 2 mmHg
